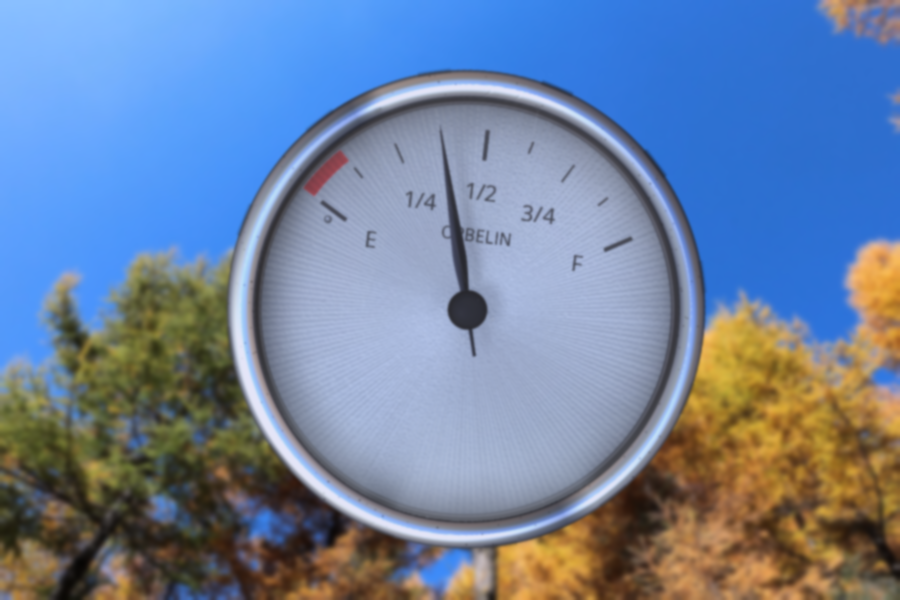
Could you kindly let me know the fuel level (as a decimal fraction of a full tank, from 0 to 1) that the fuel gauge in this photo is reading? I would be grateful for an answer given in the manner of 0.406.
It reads 0.375
